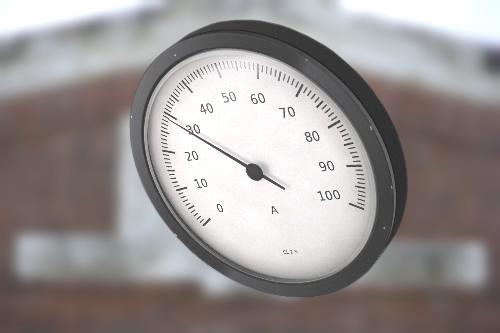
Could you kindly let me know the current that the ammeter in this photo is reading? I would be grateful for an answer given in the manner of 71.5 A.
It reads 30 A
